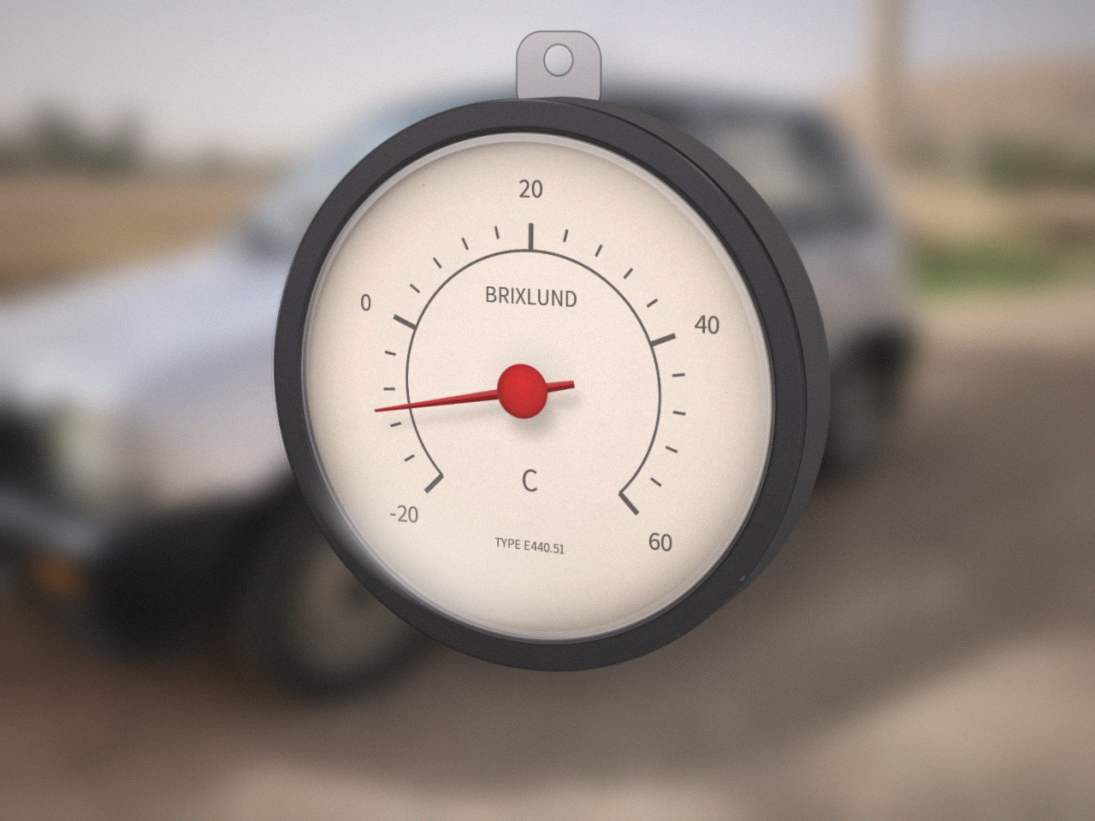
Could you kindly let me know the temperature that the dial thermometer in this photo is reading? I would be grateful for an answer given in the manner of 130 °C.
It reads -10 °C
